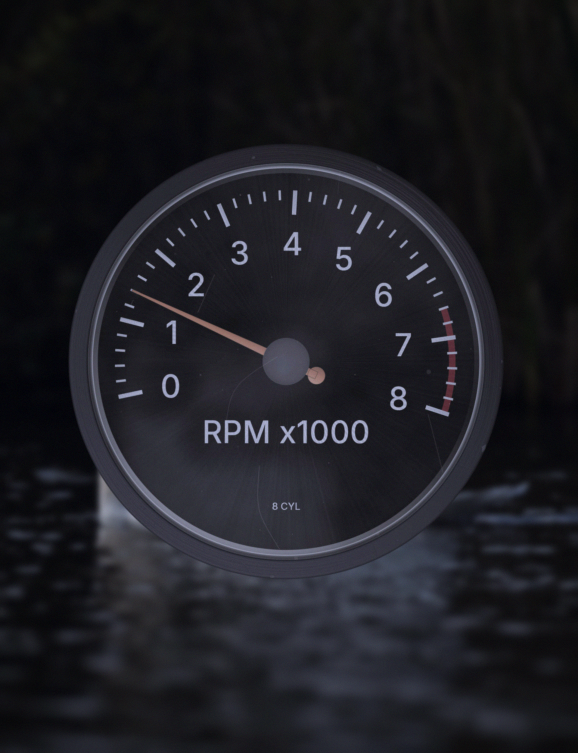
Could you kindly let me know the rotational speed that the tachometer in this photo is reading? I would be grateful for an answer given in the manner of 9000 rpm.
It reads 1400 rpm
